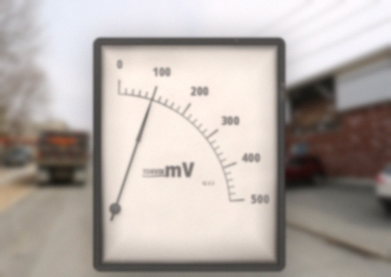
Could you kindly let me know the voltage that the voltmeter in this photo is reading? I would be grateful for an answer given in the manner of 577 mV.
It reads 100 mV
